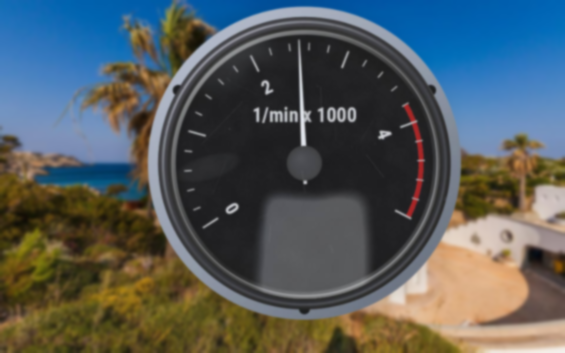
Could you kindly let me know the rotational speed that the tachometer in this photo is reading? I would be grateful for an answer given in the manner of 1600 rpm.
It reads 2500 rpm
